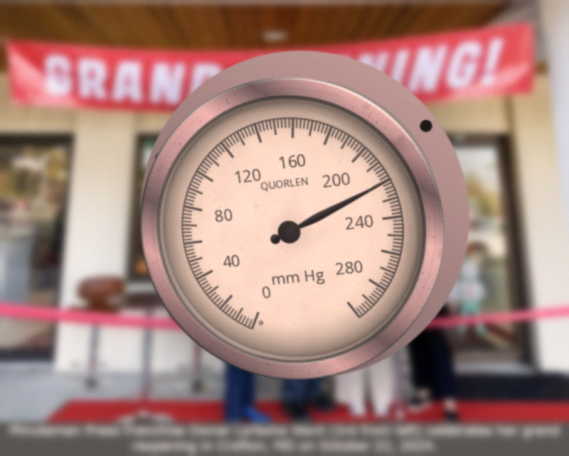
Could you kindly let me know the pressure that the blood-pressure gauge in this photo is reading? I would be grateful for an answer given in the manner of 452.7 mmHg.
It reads 220 mmHg
